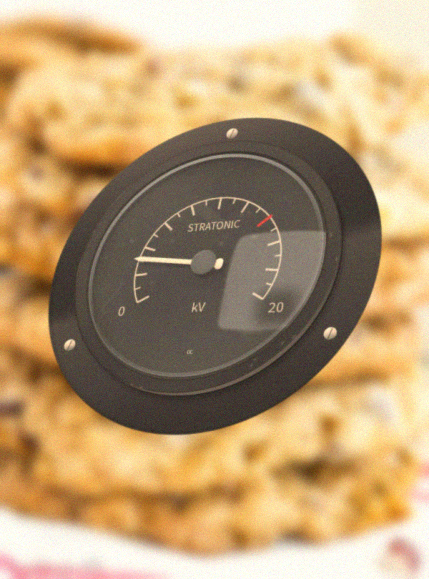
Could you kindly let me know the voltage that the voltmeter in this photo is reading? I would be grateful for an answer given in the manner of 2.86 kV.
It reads 3 kV
